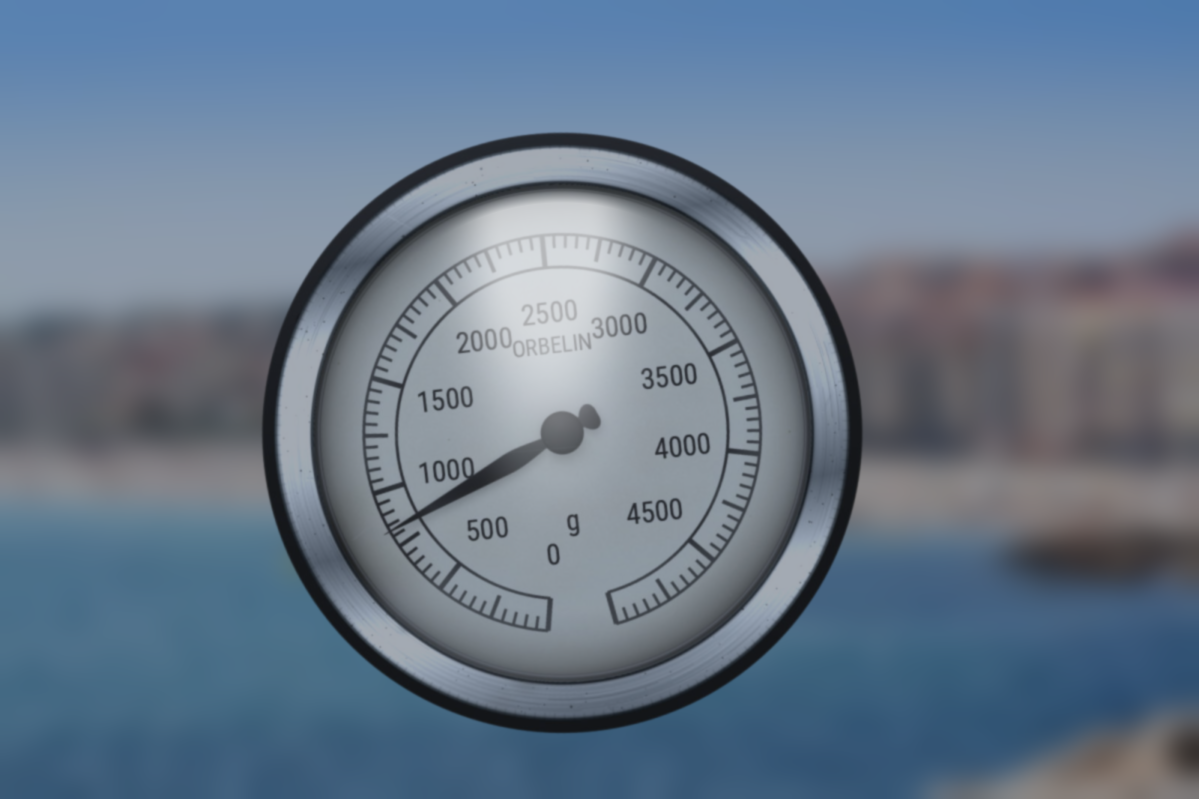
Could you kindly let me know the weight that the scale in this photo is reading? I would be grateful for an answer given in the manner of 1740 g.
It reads 825 g
